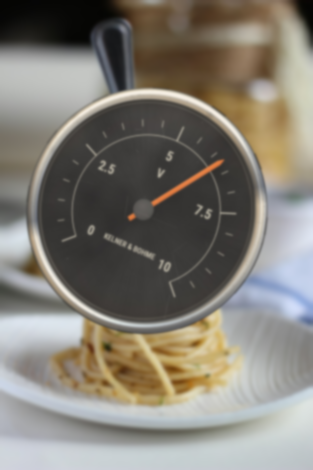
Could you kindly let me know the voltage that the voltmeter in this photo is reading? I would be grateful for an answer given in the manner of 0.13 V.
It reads 6.25 V
